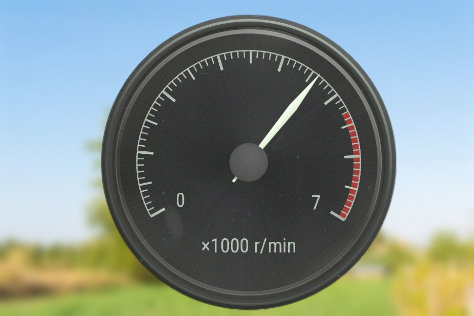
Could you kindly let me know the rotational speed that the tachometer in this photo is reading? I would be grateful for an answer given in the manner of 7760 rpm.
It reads 4600 rpm
